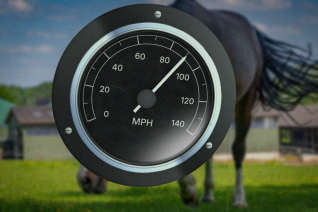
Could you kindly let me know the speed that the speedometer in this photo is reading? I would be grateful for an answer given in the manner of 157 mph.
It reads 90 mph
